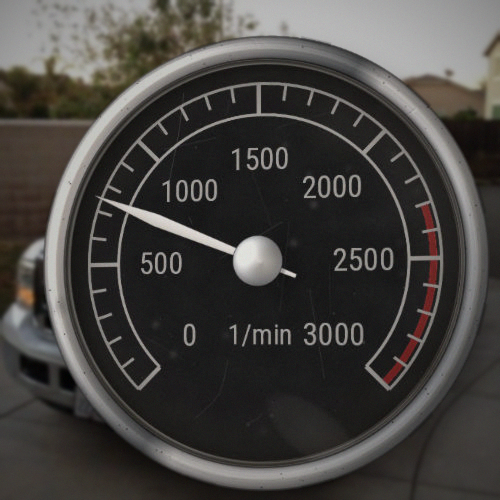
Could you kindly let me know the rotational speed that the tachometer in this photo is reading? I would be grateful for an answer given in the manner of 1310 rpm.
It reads 750 rpm
